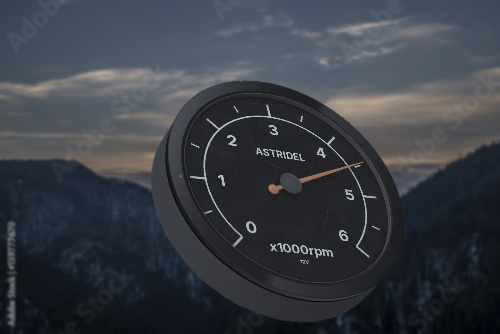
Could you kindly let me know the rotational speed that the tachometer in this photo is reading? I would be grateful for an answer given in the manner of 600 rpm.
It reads 4500 rpm
